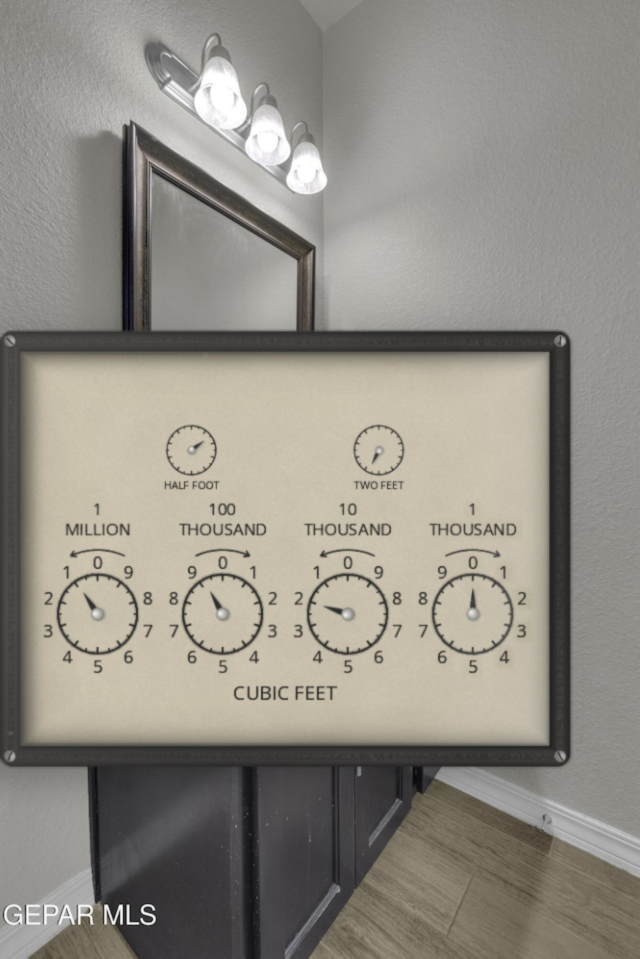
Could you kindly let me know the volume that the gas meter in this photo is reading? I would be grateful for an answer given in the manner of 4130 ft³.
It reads 92000 ft³
